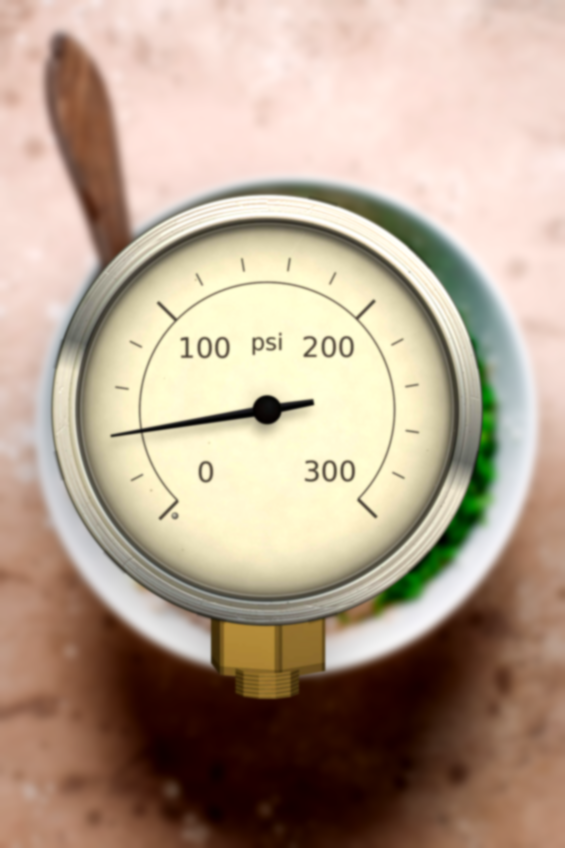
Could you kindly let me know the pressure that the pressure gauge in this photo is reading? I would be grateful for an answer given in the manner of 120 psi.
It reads 40 psi
